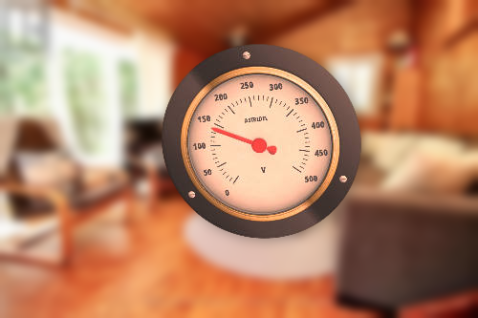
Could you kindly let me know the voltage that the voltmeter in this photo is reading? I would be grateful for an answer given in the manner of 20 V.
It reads 140 V
